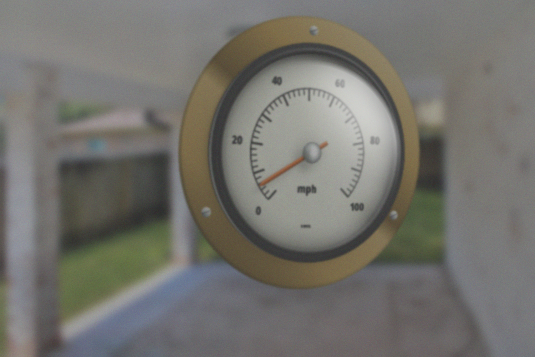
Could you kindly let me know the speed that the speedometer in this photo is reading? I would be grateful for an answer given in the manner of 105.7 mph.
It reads 6 mph
